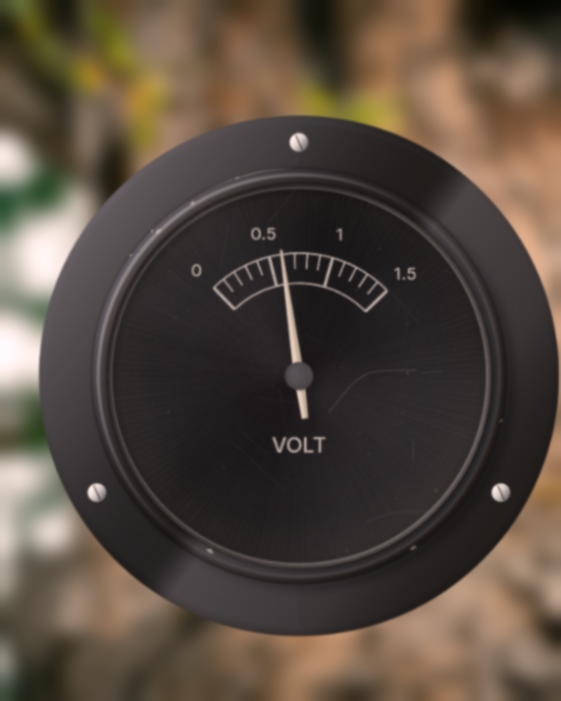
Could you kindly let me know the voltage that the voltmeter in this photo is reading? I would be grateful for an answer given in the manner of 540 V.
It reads 0.6 V
